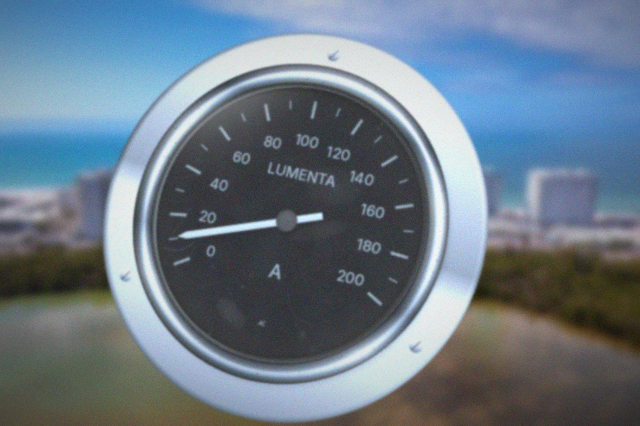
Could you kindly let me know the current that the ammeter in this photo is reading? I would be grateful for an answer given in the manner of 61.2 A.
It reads 10 A
